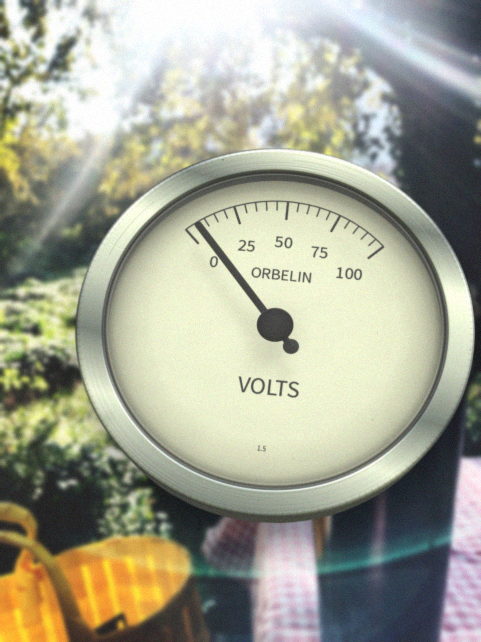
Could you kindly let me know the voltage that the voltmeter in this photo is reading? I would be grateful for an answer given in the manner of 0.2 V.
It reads 5 V
